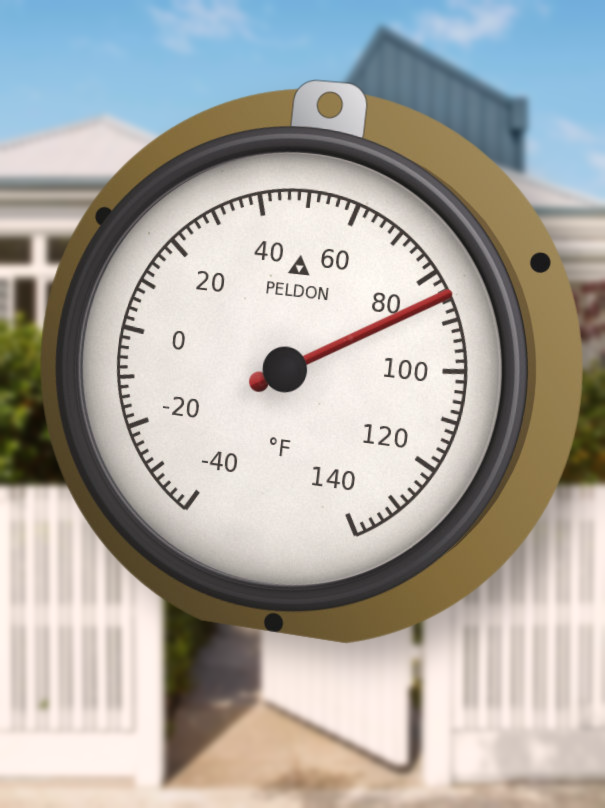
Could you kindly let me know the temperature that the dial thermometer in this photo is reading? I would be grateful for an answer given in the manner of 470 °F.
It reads 85 °F
